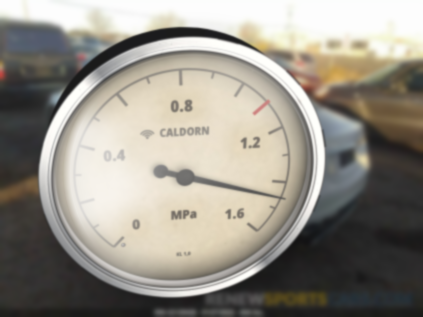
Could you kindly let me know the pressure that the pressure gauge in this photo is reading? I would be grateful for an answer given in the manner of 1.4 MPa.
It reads 1.45 MPa
